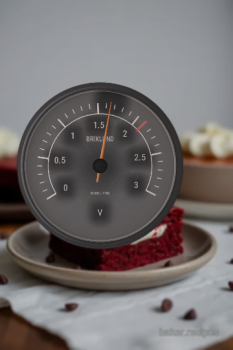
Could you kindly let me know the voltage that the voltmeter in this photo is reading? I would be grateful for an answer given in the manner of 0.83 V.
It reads 1.65 V
